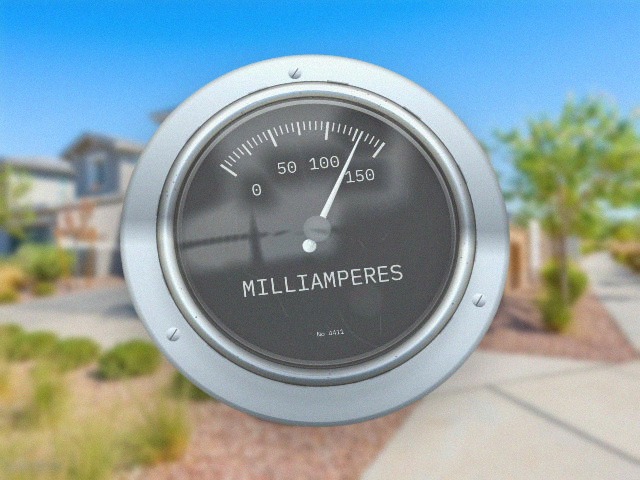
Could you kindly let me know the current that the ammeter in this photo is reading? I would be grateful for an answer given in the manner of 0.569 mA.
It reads 130 mA
